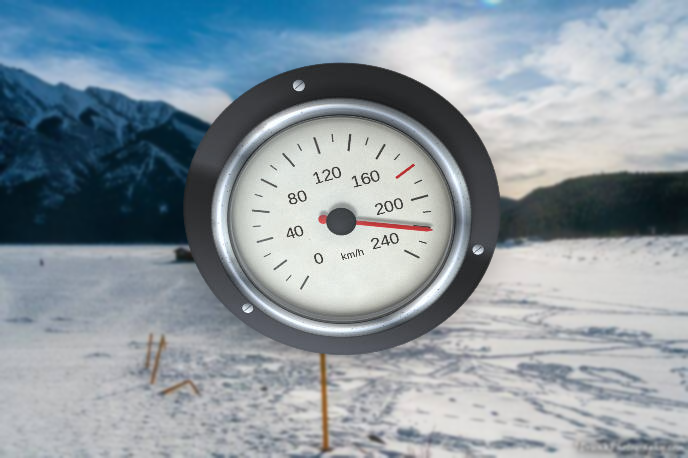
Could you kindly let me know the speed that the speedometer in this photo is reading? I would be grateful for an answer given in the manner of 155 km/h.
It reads 220 km/h
